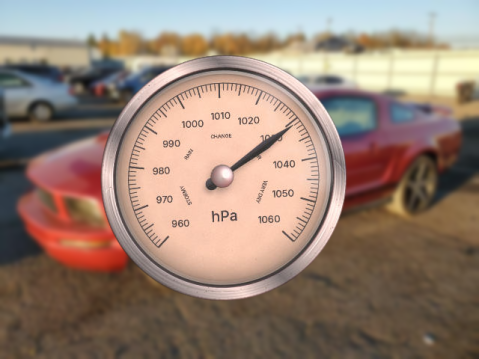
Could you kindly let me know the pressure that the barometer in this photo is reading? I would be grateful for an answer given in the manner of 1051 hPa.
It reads 1031 hPa
